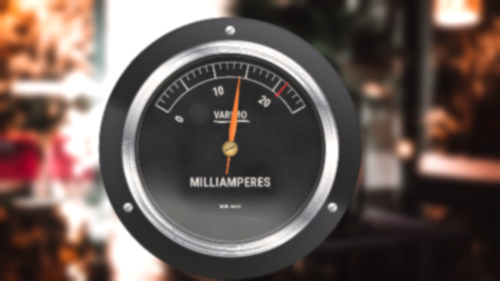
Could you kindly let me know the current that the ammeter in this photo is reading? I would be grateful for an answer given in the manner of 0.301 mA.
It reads 14 mA
